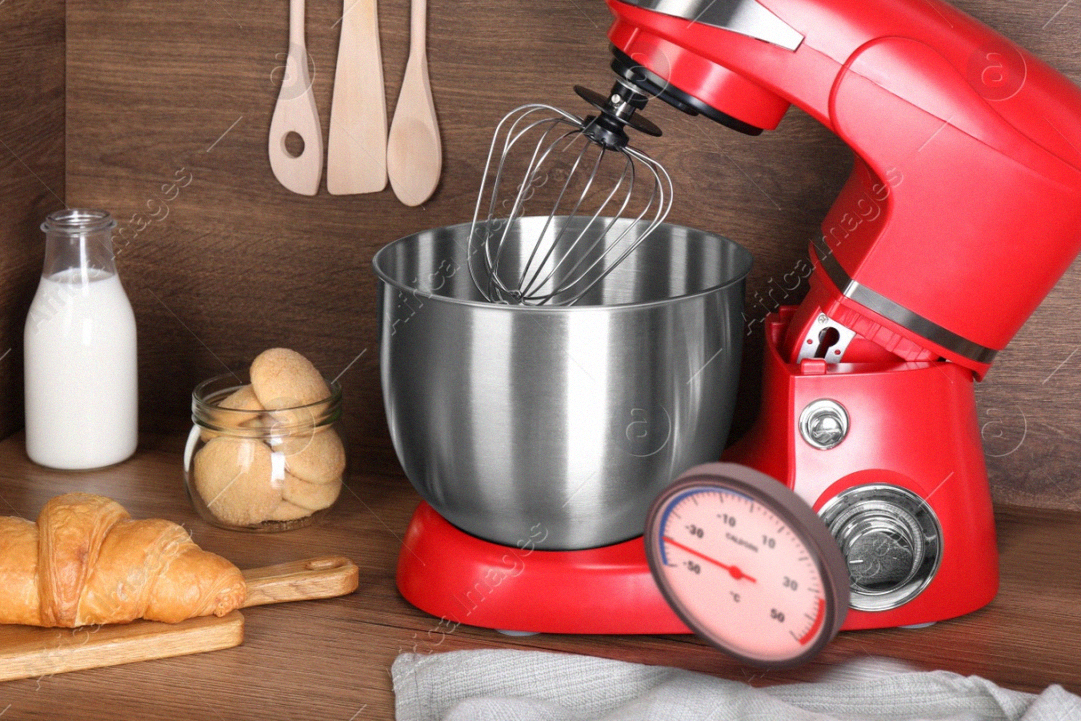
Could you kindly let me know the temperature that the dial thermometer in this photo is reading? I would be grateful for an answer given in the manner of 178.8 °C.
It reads -40 °C
